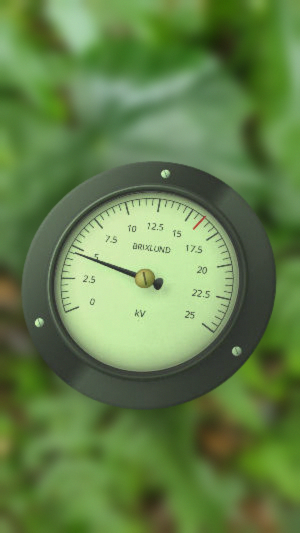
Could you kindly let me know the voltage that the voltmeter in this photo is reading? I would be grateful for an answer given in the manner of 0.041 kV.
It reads 4.5 kV
